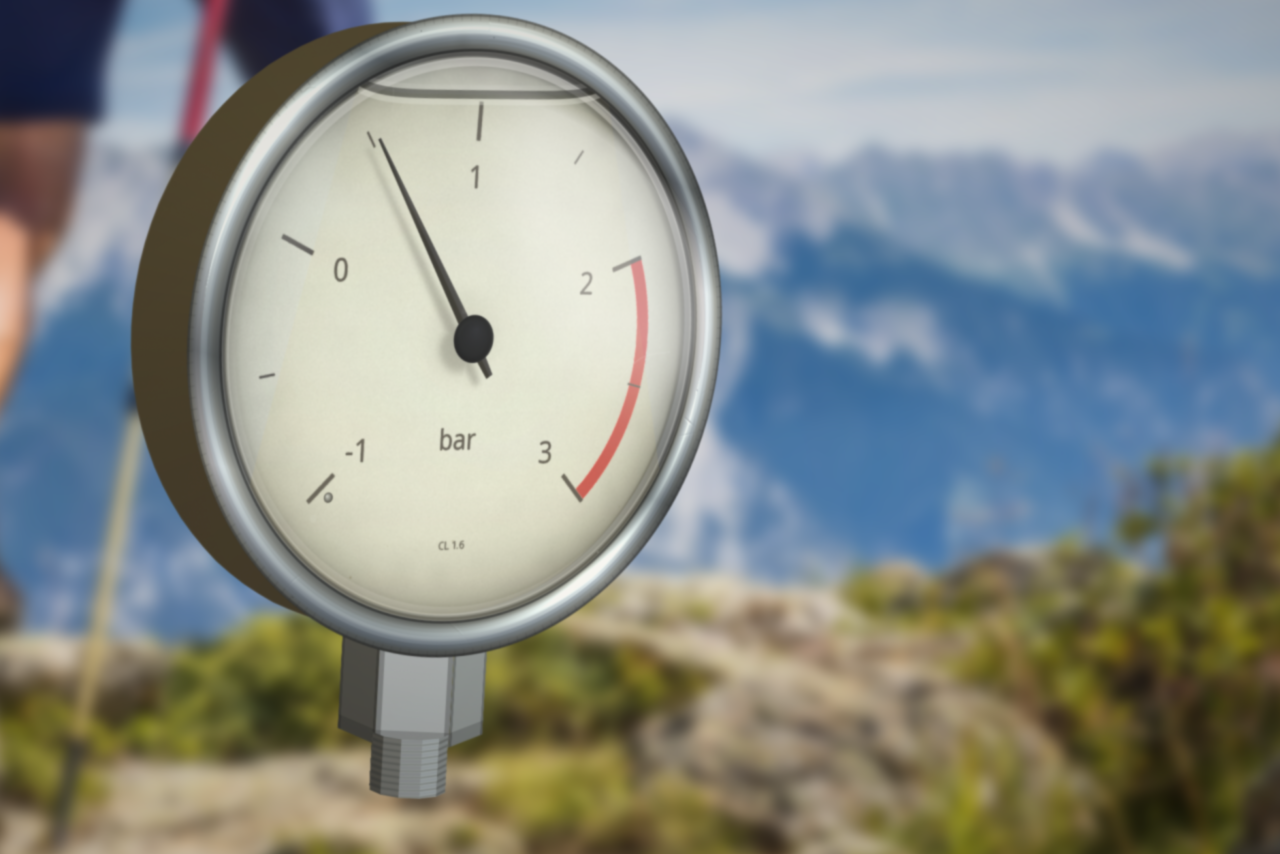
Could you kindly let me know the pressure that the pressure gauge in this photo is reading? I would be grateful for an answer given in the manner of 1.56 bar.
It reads 0.5 bar
